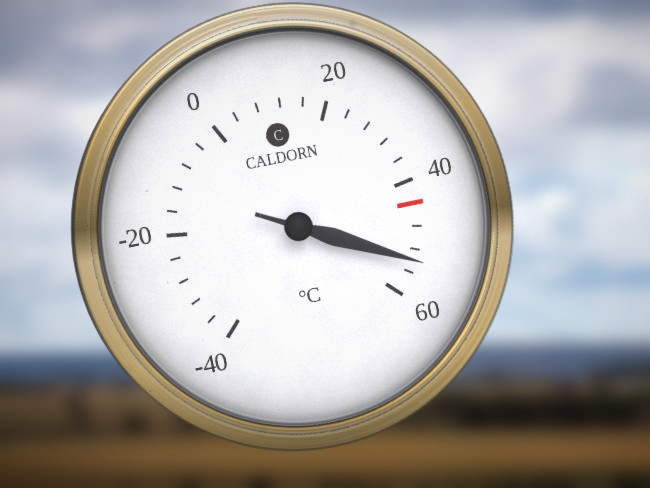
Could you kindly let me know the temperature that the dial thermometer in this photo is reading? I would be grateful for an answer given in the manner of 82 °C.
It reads 54 °C
